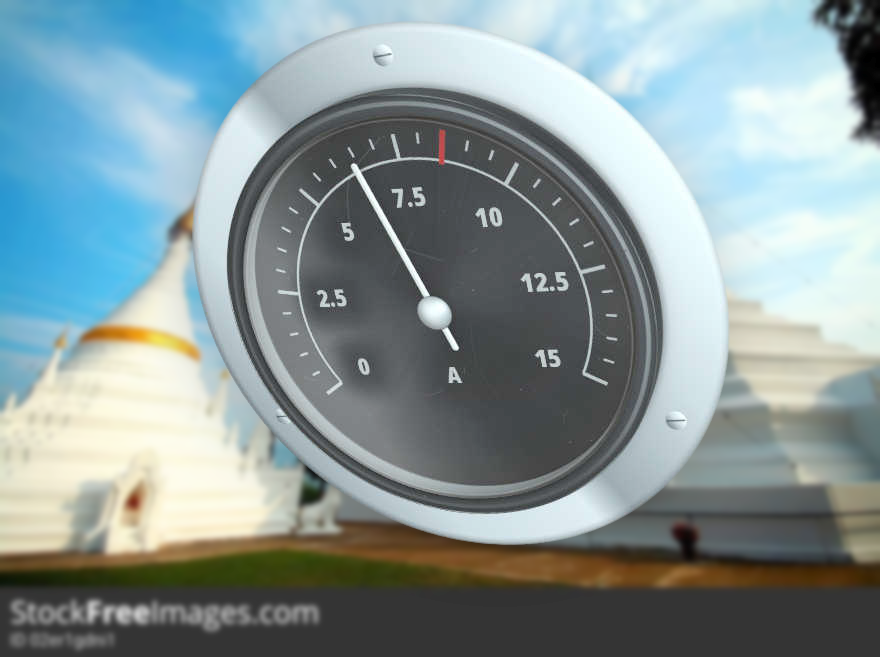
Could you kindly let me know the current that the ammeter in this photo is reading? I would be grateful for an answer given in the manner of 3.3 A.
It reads 6.5 A
